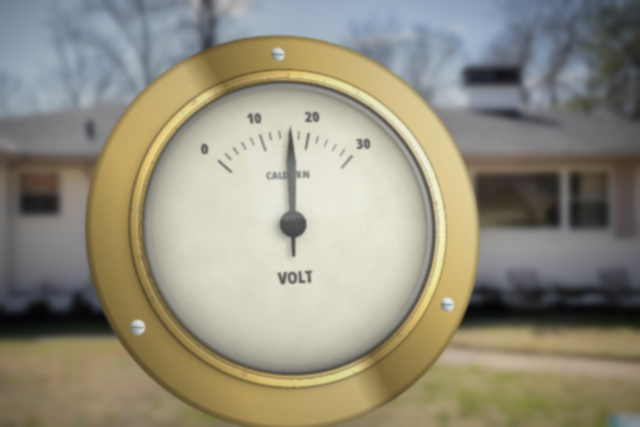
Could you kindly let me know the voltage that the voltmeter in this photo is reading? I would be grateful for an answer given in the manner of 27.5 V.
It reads 16 V
